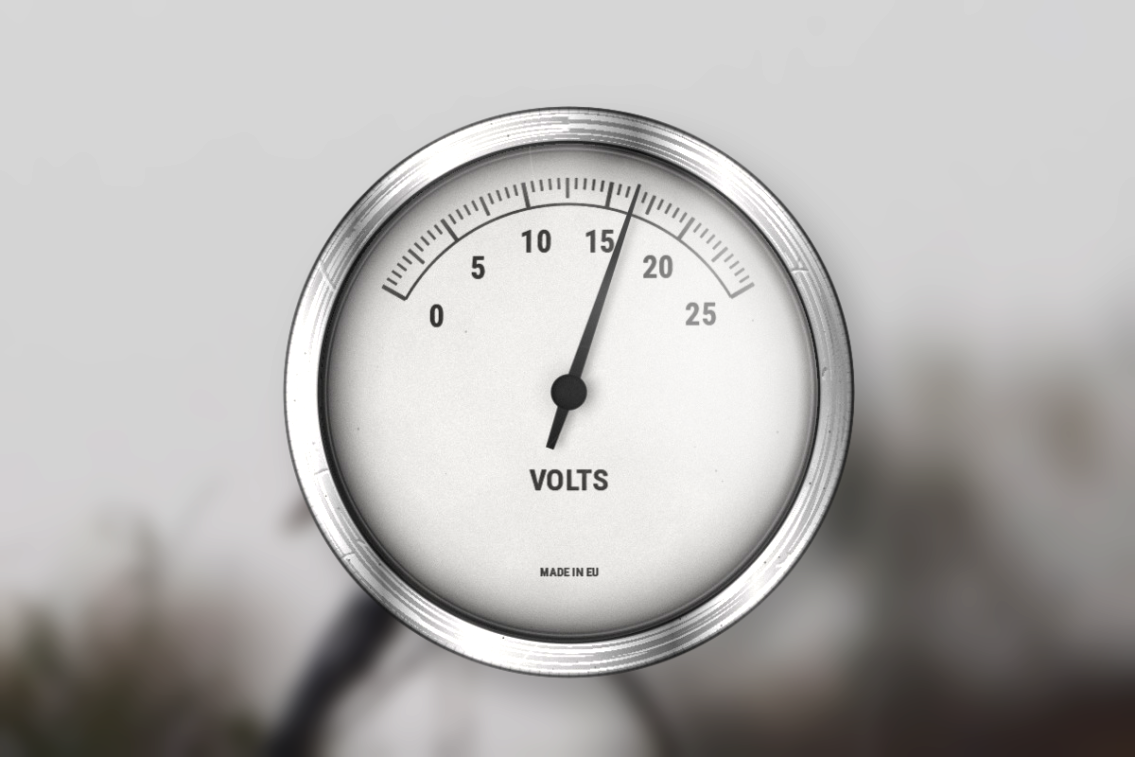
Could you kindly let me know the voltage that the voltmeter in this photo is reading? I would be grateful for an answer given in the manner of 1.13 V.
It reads 16.5 V
